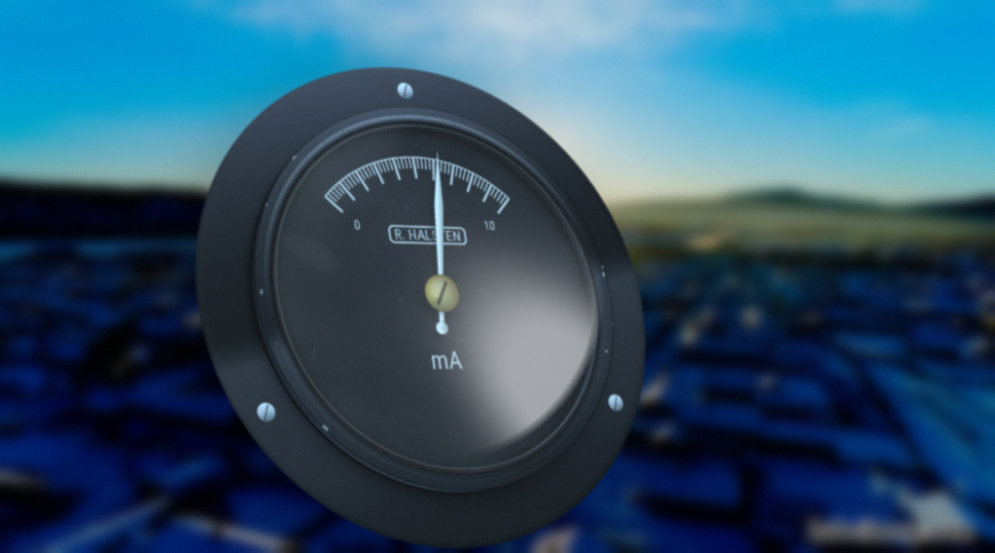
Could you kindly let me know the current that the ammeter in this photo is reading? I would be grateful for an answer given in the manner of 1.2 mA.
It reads 6 mA
